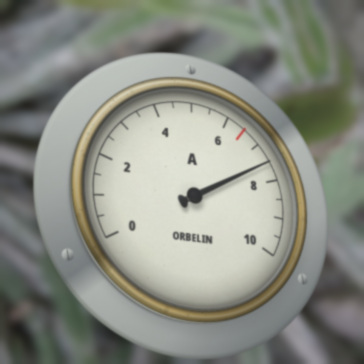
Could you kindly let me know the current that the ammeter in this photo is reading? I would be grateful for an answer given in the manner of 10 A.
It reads 7.5 A
